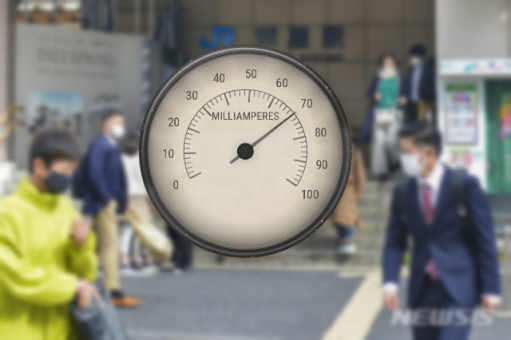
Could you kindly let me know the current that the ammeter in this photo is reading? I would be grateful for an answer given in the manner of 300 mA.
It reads 70 mA
